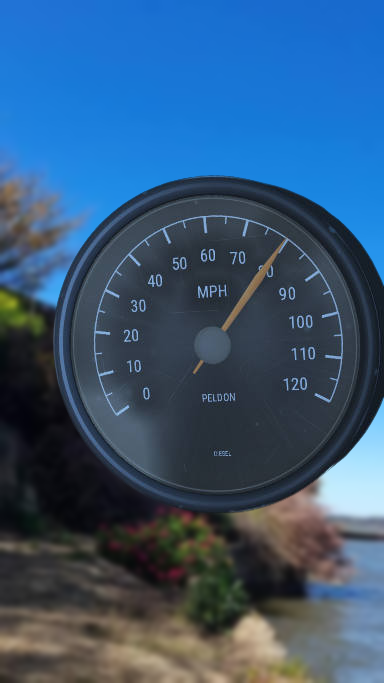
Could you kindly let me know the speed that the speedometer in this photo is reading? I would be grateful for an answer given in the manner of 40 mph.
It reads 80 mph
